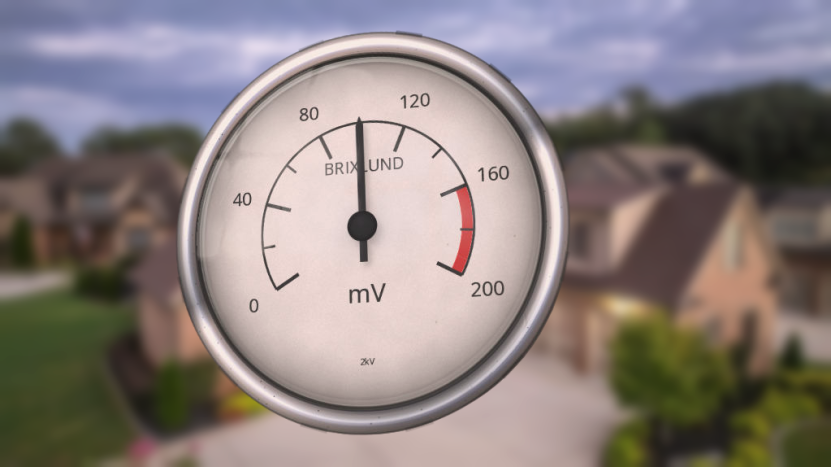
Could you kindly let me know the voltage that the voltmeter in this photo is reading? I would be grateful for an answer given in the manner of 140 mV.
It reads 100 mV
